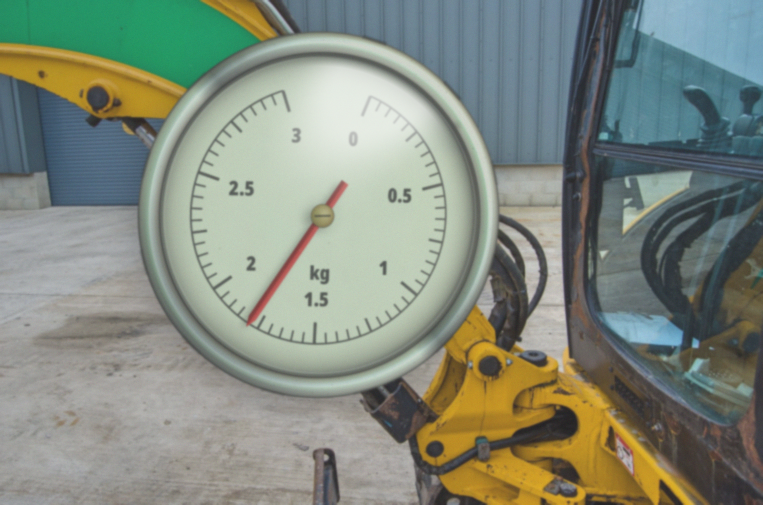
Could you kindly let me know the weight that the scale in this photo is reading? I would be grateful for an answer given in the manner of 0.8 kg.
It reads 1.8 kg
